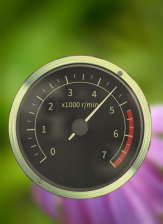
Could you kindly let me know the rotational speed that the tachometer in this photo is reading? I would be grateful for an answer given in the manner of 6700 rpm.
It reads 4500 rpm
